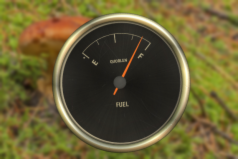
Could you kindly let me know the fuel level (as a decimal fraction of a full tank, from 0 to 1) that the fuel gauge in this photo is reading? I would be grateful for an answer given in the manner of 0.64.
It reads 0.875
